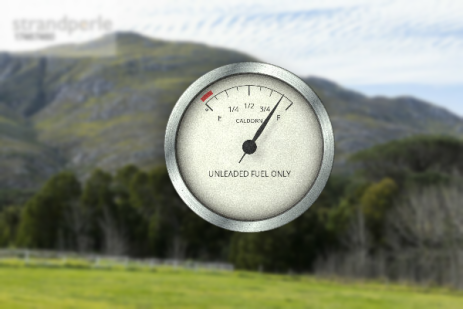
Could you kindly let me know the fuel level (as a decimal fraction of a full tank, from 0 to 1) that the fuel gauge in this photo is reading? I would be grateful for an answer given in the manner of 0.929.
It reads 0.875
